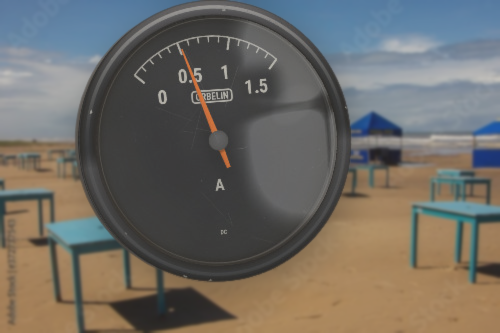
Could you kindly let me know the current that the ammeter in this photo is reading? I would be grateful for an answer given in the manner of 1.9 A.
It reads 0.5 A
